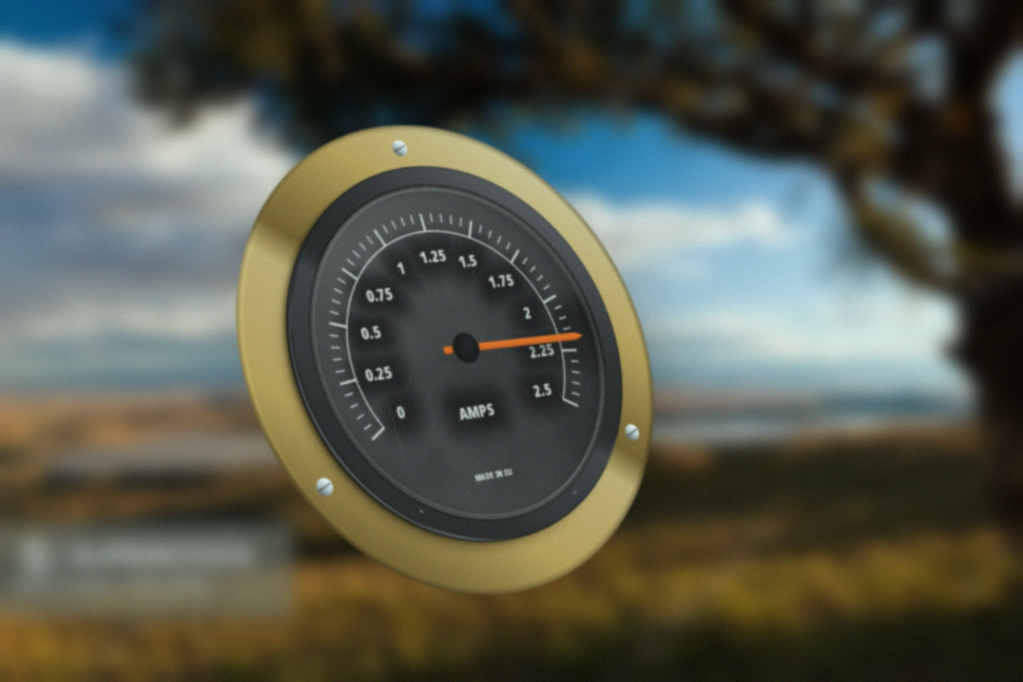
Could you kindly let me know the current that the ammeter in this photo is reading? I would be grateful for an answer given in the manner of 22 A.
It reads 2.2 A
